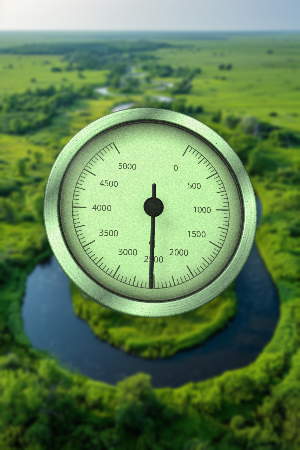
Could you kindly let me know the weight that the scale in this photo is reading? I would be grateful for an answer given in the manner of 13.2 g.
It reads 2550 g
